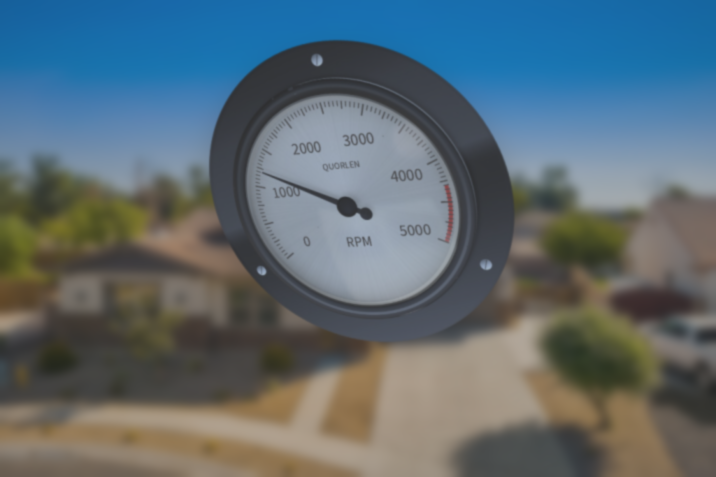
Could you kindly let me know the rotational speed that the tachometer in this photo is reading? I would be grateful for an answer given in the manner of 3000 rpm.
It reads 1250 rpm
